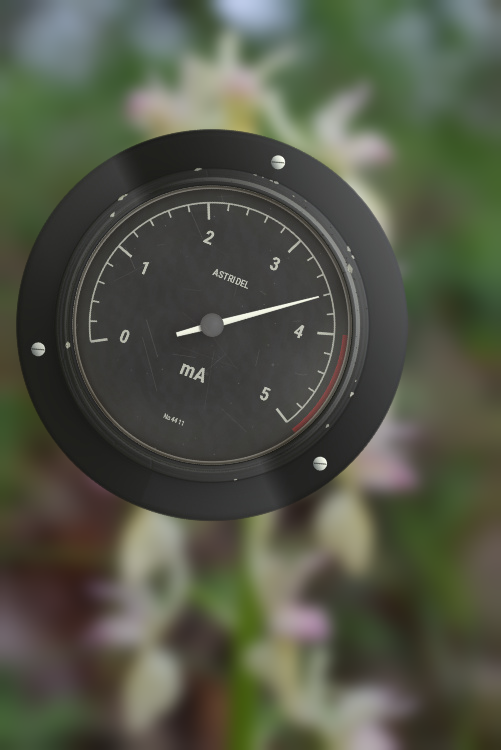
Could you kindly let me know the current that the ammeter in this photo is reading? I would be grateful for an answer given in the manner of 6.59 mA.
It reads 3.6 mA
